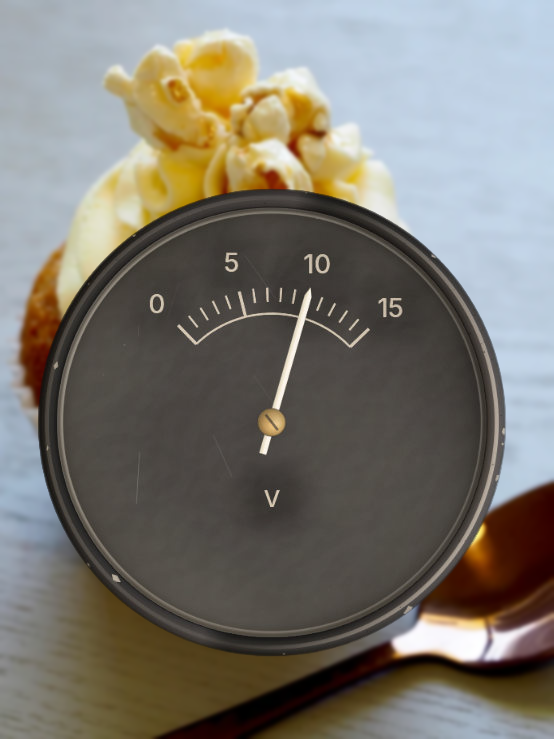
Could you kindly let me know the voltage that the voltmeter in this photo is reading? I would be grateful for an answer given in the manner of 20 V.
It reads 10 V
